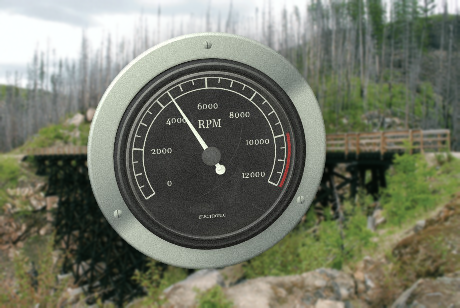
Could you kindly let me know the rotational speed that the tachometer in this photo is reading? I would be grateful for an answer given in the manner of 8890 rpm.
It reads 4500 rpm
